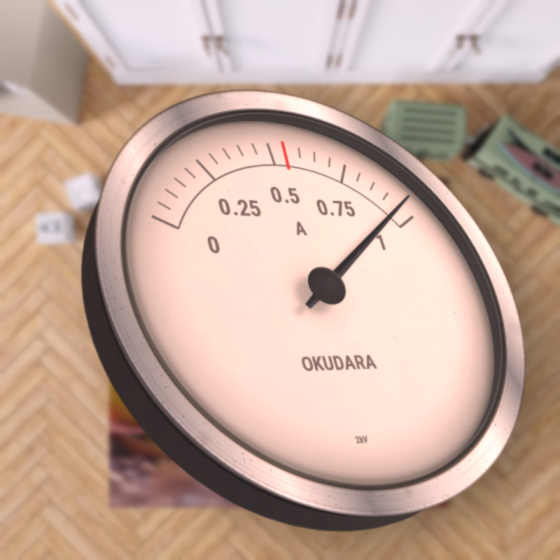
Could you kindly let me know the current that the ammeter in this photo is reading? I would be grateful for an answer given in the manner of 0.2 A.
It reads 0.95 A
